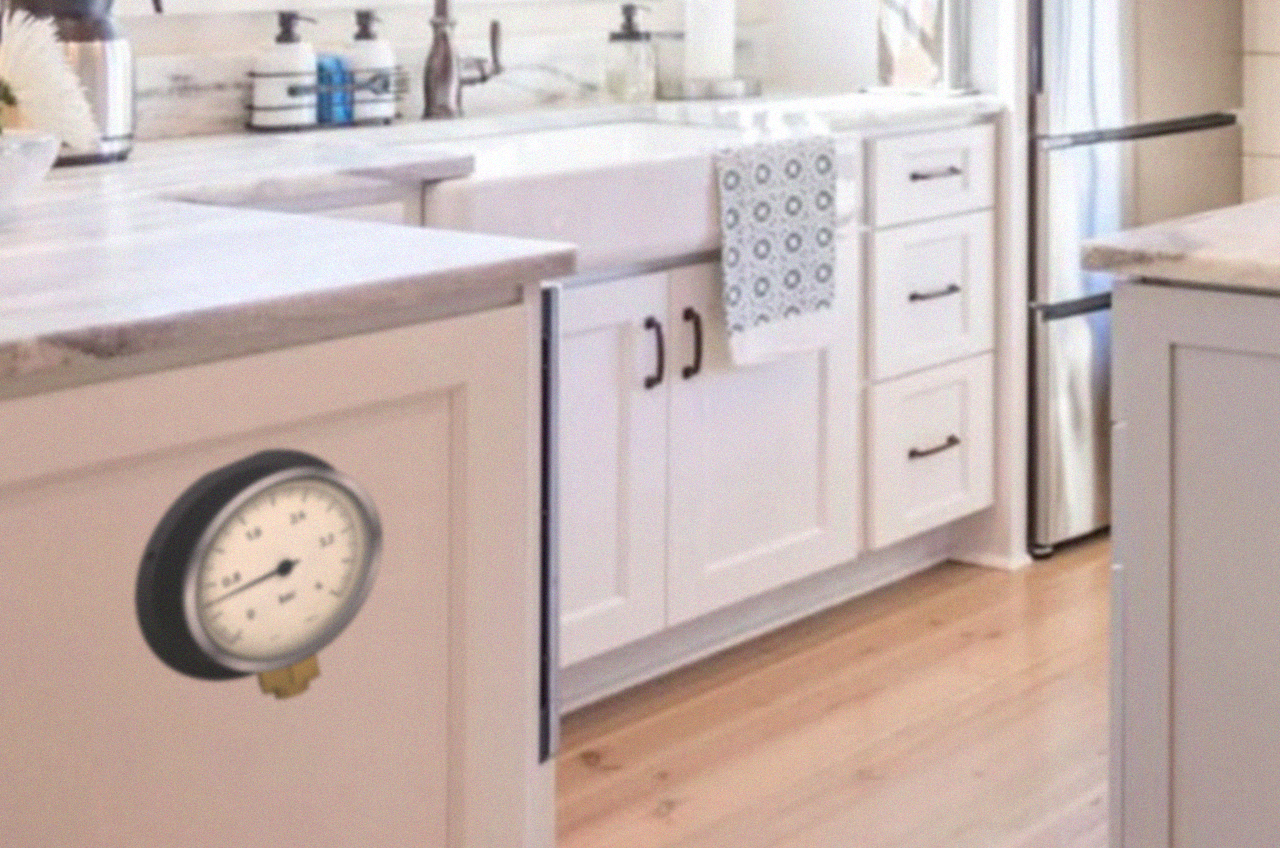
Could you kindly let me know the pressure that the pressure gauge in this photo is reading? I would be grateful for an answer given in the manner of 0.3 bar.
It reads 0.6 bar
